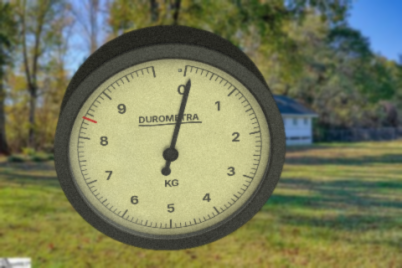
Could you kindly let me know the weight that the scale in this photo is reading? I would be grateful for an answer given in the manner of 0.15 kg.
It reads 0.1 kg
